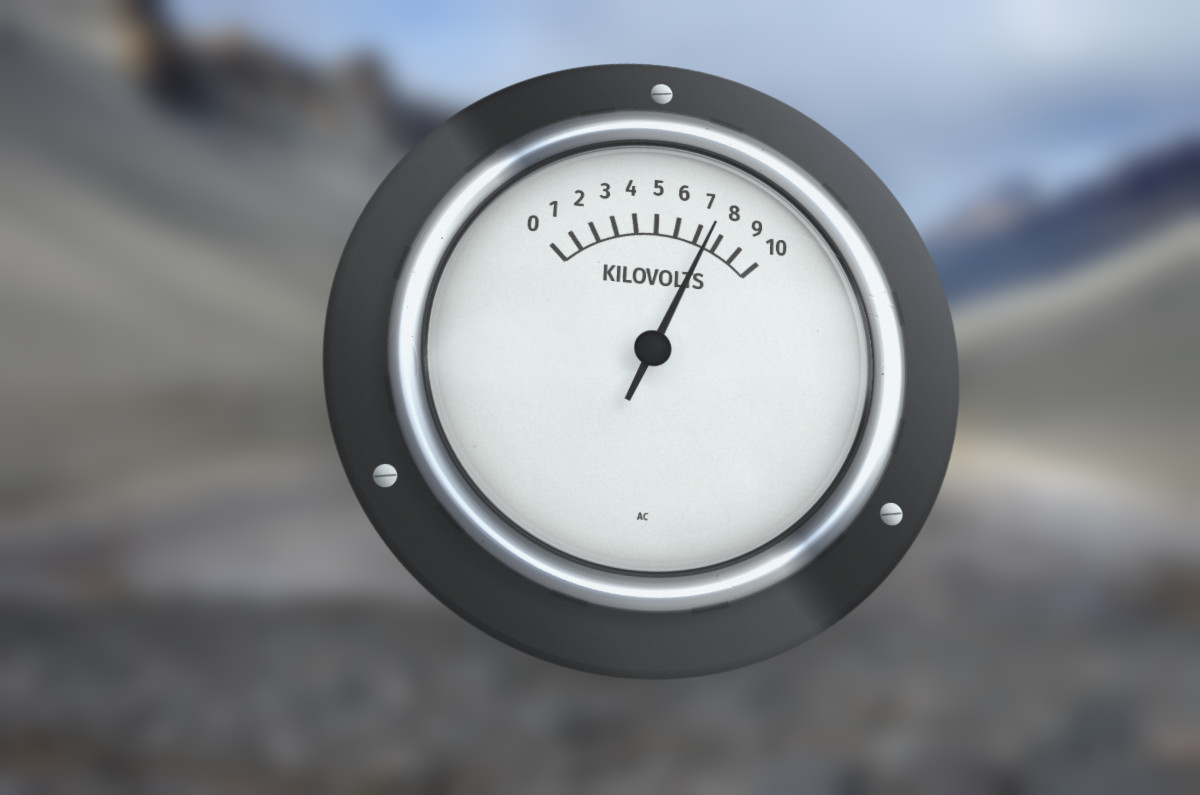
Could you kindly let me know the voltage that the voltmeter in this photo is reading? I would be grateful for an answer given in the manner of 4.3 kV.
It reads 7.5 kV
